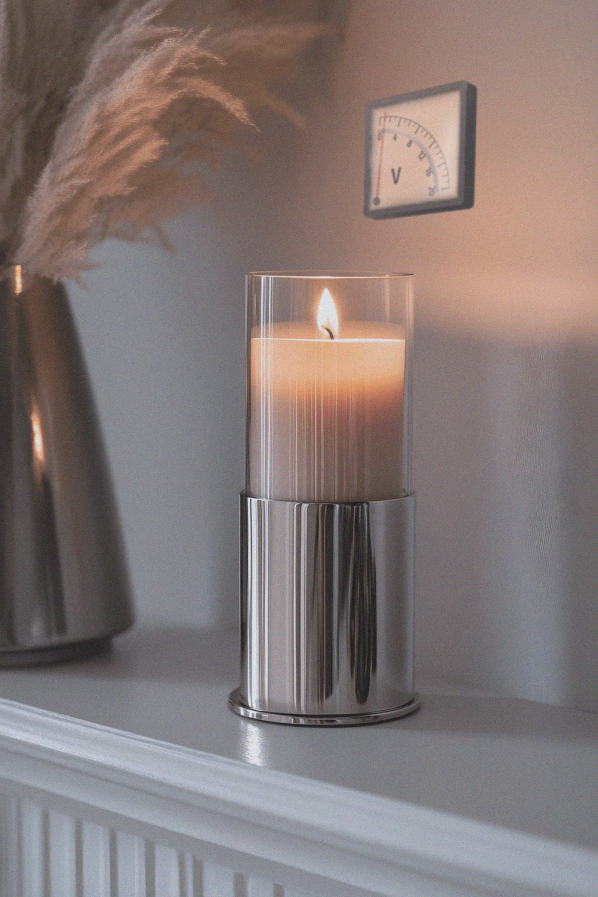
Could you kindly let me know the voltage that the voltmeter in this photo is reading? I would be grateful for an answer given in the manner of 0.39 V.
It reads 1 V
